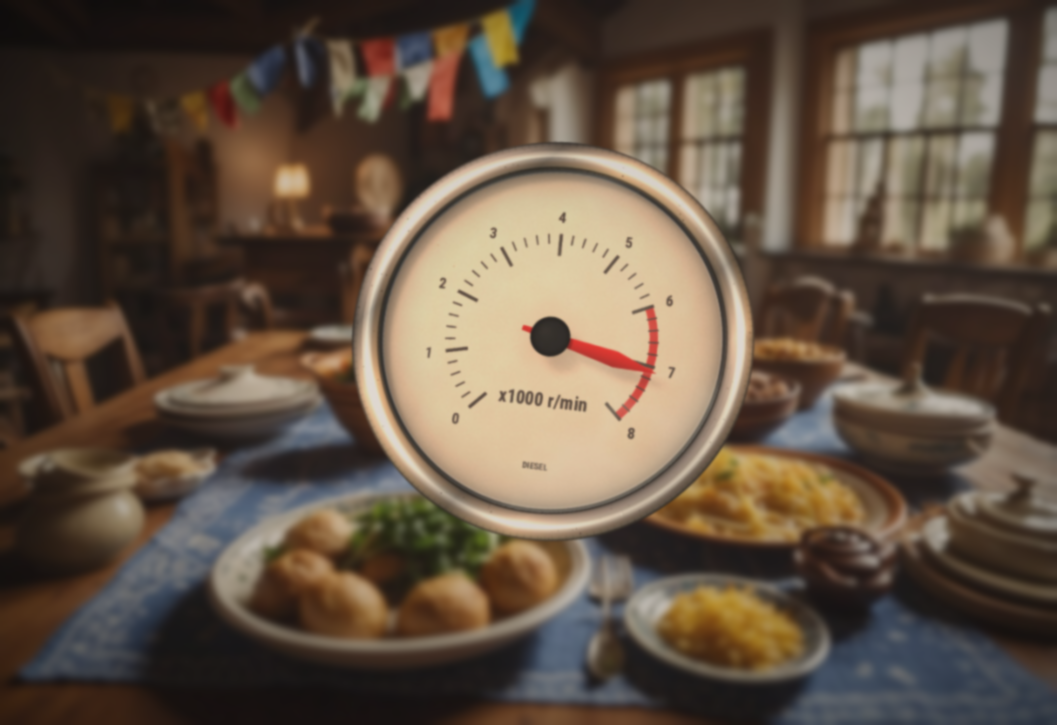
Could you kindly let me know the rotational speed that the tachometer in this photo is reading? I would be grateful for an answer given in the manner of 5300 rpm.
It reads 7100 rpm
